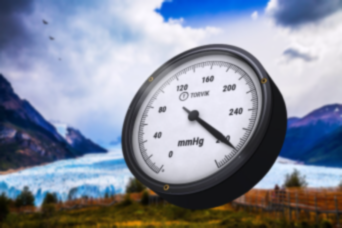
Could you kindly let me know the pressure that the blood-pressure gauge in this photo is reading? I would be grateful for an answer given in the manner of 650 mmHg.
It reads 280 mmHg
